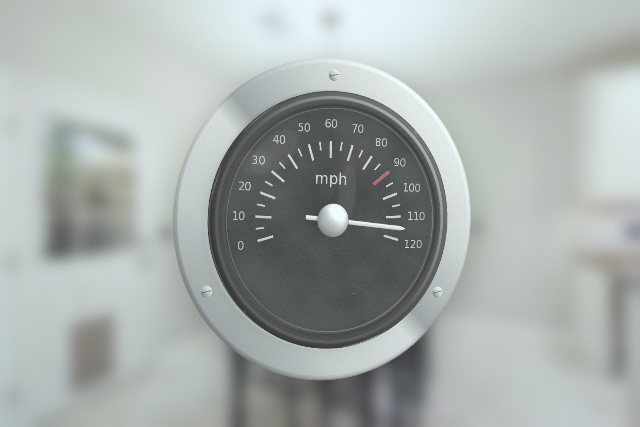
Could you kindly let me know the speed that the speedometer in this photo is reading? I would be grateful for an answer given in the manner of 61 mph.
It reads 115 mph
